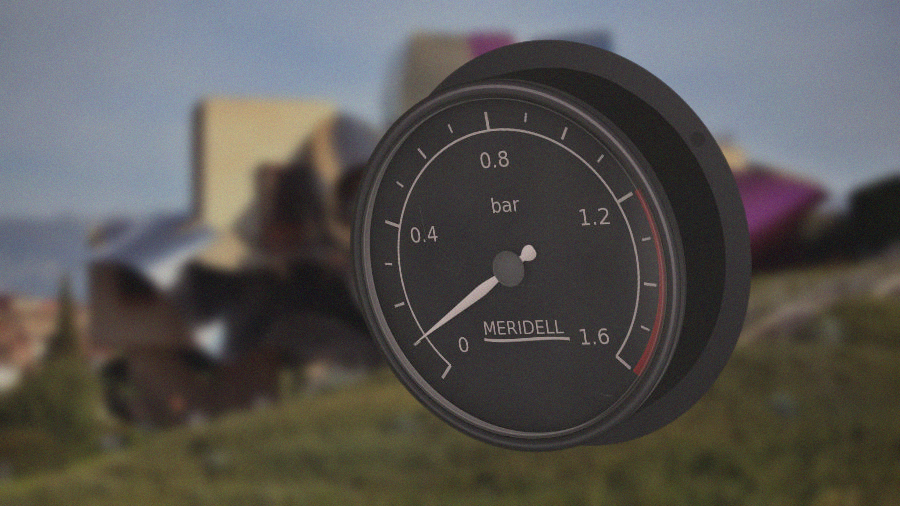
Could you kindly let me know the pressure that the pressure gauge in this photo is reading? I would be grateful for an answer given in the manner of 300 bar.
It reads 0.1 bar
